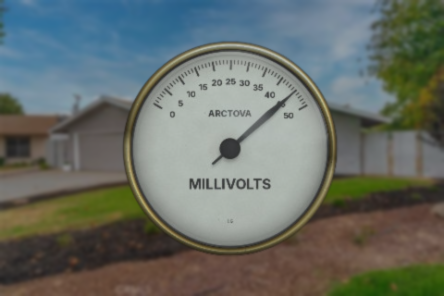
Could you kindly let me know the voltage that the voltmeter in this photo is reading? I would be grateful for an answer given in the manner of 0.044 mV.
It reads 45 mV
